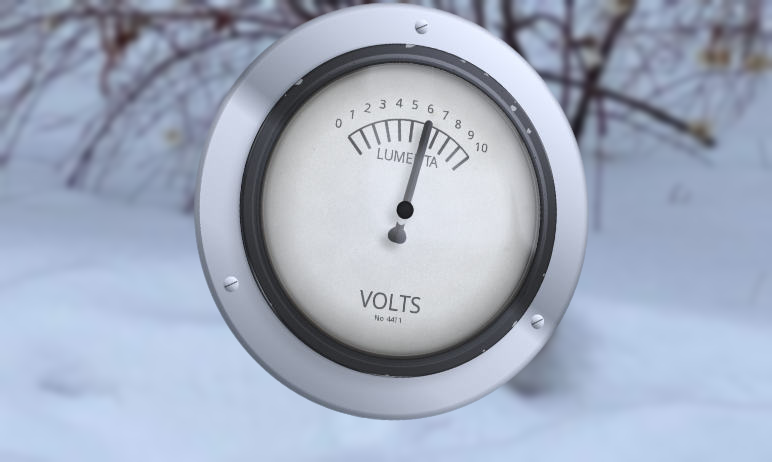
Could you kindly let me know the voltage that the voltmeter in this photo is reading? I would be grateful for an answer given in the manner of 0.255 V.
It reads 6 V
